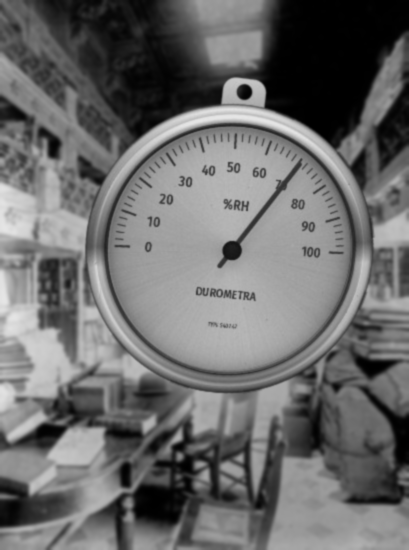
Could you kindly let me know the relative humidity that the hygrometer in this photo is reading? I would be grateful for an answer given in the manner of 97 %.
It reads 70 %
